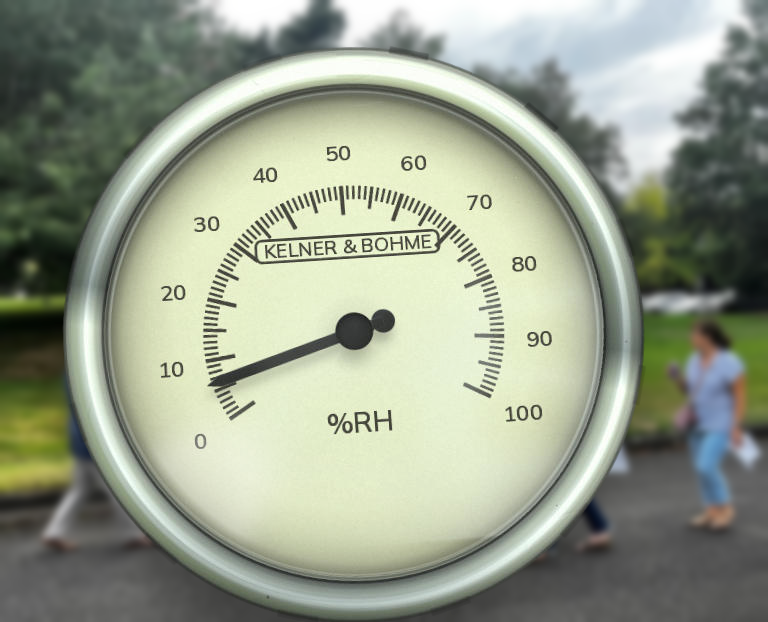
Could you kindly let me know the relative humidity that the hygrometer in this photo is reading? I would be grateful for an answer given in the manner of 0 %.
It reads 6 %
